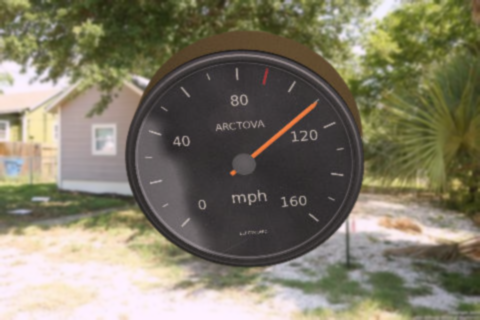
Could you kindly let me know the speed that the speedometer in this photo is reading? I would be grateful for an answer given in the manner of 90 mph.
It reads 110 mph
